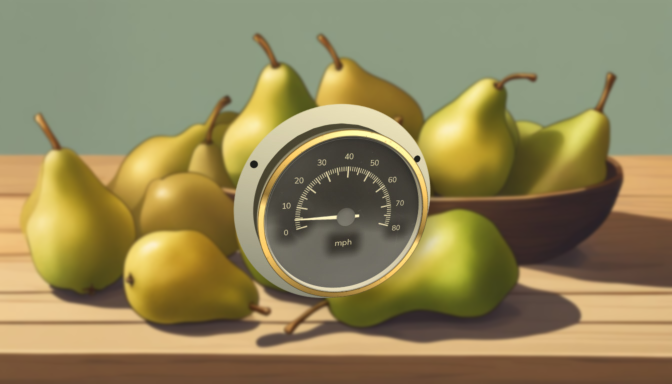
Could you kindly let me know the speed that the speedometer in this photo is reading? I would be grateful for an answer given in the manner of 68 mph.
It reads 5 mph
